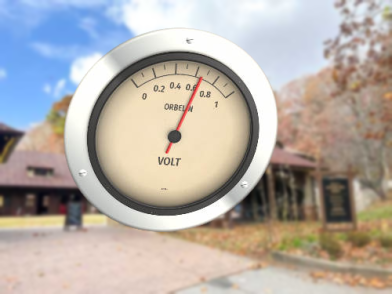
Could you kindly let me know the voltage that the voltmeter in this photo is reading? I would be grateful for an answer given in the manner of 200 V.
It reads 0.65 V
